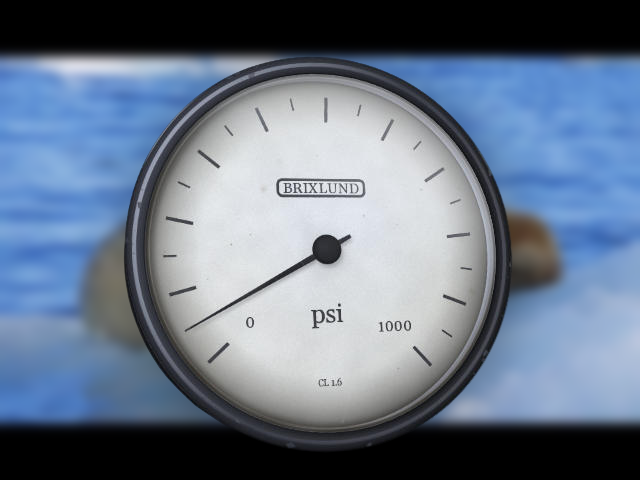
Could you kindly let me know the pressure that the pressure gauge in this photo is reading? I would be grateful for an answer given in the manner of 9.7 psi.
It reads 50 psi
